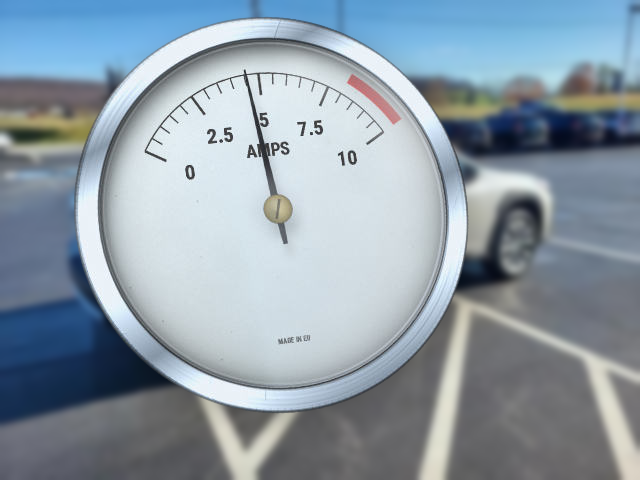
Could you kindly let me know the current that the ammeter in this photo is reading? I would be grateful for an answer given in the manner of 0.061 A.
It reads 4.5 A
